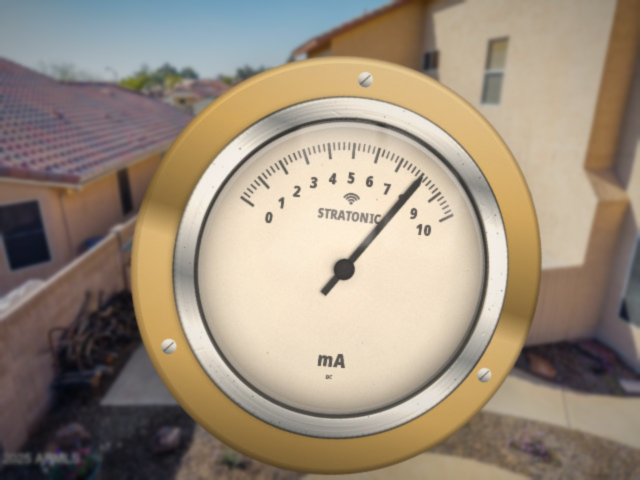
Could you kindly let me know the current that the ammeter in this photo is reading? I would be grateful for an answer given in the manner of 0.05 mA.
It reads 8 mA
